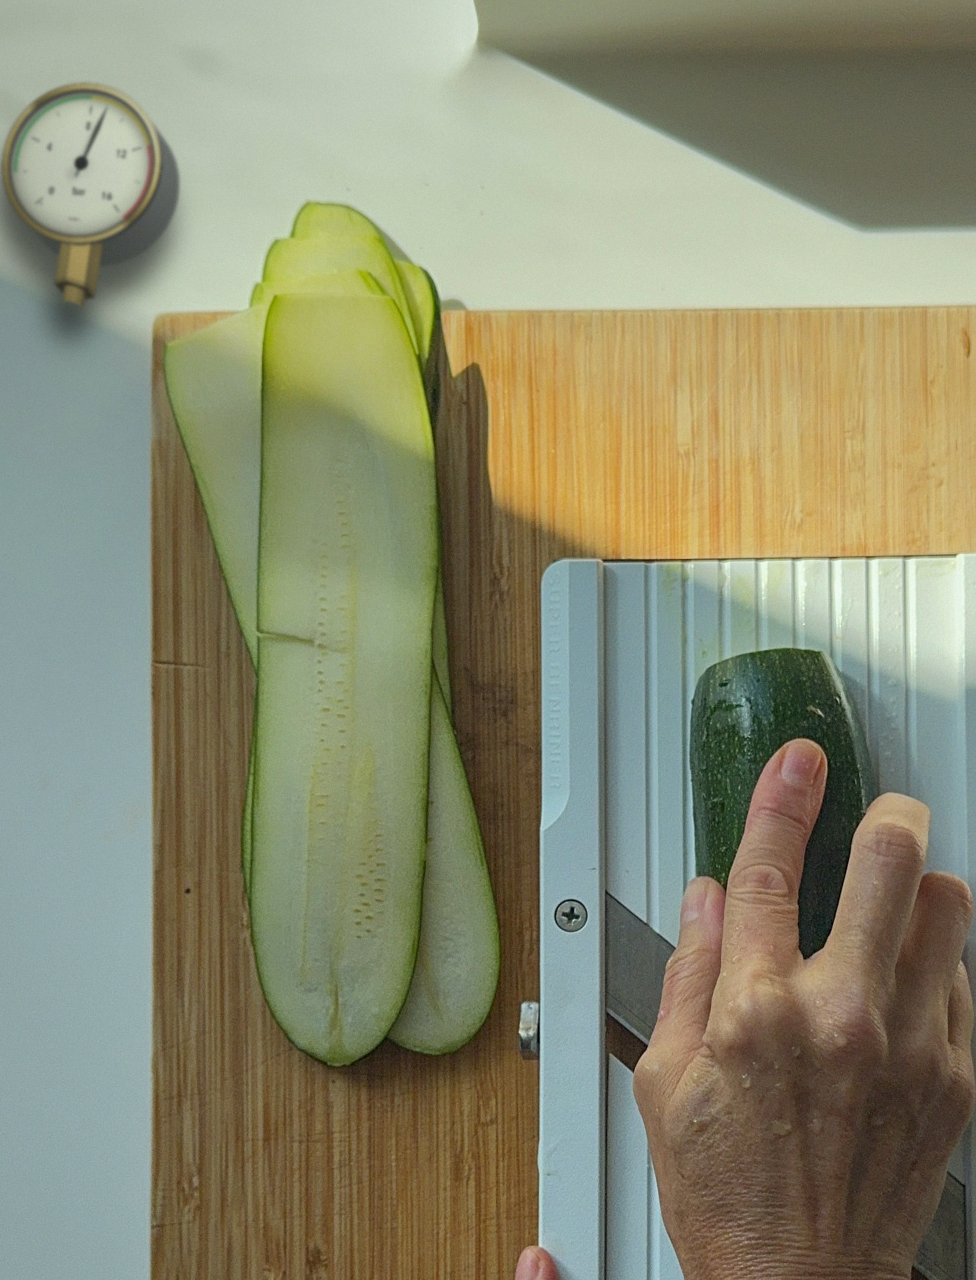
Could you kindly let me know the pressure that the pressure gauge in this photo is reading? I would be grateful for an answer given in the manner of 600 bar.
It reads 9 bar
